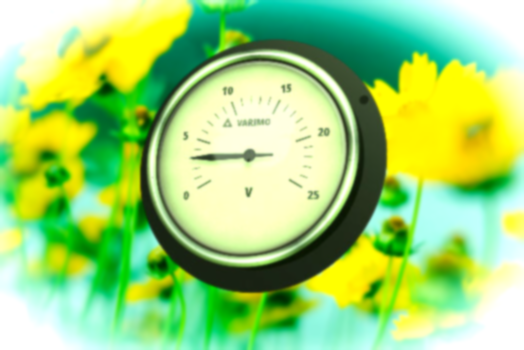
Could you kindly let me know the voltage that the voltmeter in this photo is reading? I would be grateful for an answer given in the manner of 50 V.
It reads 3 V
